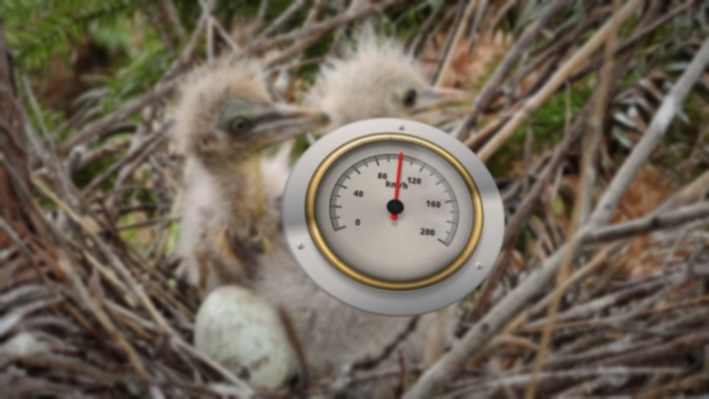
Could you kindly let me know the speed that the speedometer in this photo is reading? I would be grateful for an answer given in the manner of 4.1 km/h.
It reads 100 km/h
